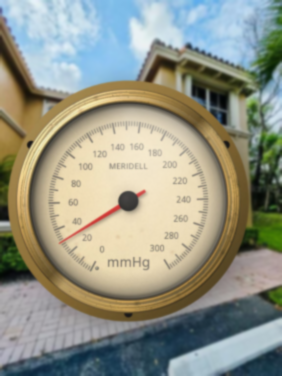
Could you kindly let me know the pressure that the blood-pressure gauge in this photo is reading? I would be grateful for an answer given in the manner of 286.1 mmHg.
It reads 30 mmHg
